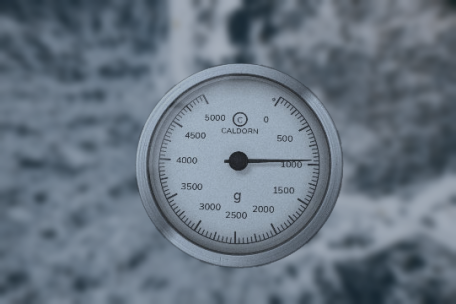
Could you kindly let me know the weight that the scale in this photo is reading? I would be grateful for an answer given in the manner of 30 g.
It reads 950 g
